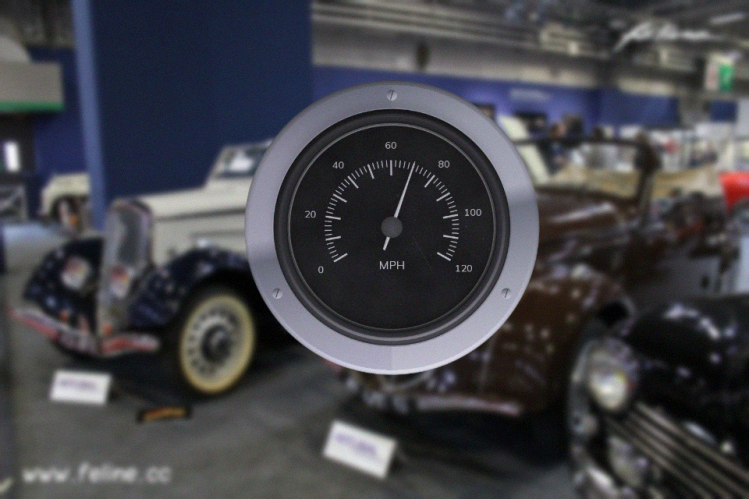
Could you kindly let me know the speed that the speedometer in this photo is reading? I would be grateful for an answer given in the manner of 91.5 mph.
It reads 70 mph
